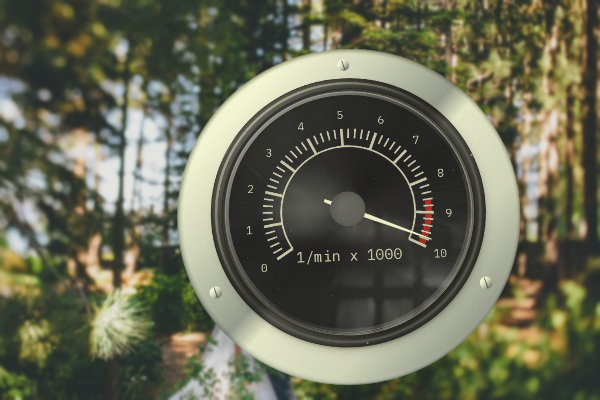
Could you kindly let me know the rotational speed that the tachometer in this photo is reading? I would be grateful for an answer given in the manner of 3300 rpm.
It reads 9800 rpm
